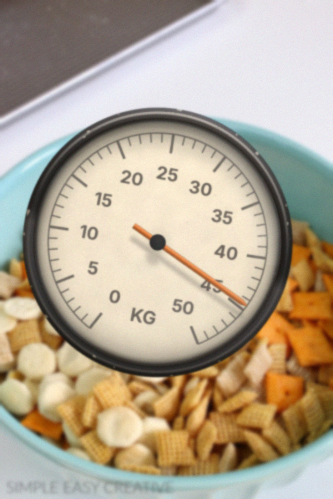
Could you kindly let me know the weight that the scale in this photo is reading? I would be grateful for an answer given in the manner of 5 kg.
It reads 44.5 kg
